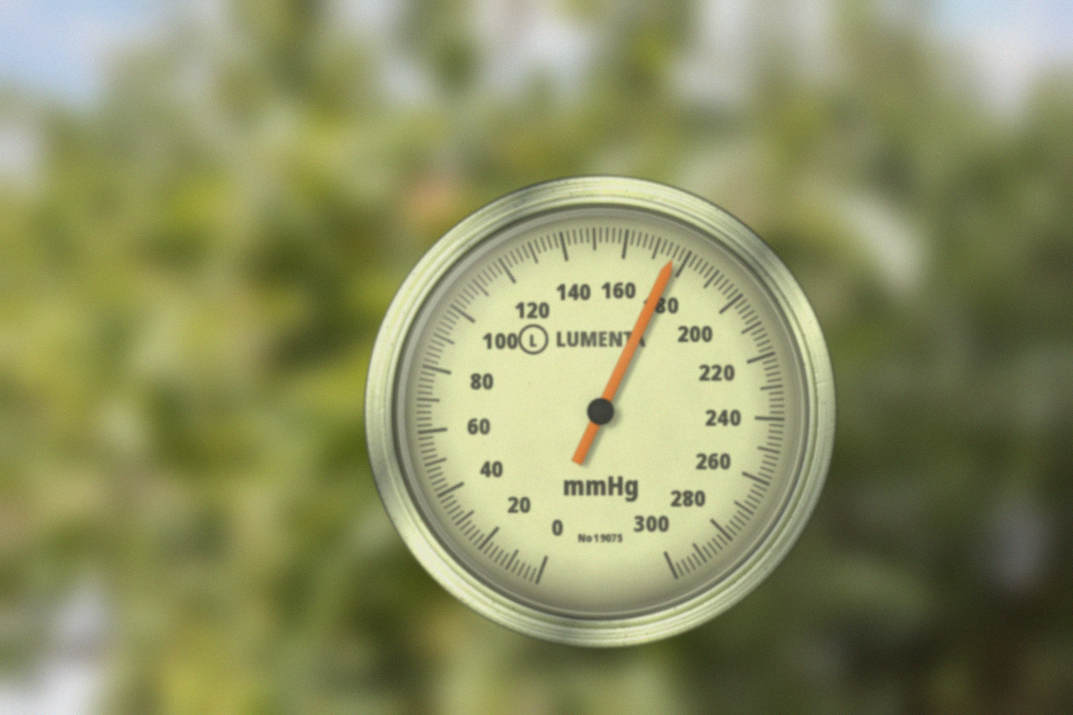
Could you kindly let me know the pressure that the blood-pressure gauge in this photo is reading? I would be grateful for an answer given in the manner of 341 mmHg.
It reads 176 mmHg
